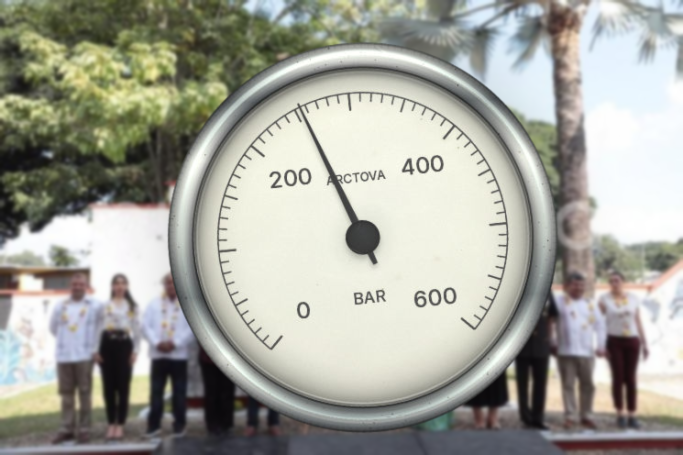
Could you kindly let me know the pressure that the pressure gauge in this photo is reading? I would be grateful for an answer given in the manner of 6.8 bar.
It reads 255 bar
